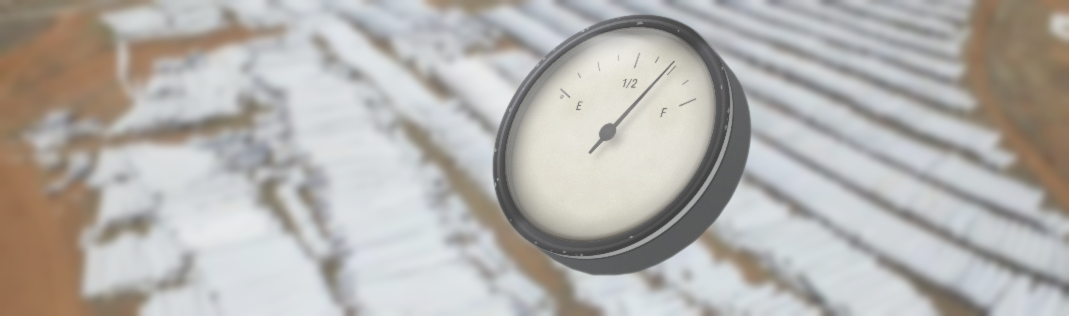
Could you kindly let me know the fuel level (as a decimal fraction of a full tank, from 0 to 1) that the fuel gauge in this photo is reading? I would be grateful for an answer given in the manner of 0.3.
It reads 0.75
